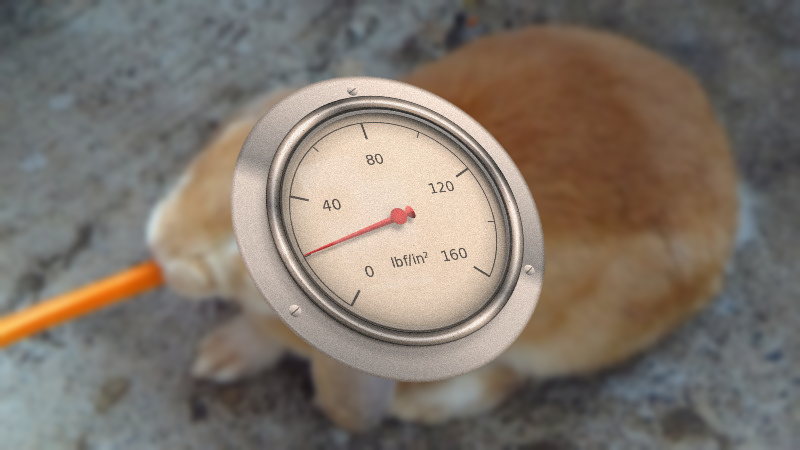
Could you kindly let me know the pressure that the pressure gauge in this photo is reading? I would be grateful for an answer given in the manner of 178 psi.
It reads 20 psi
